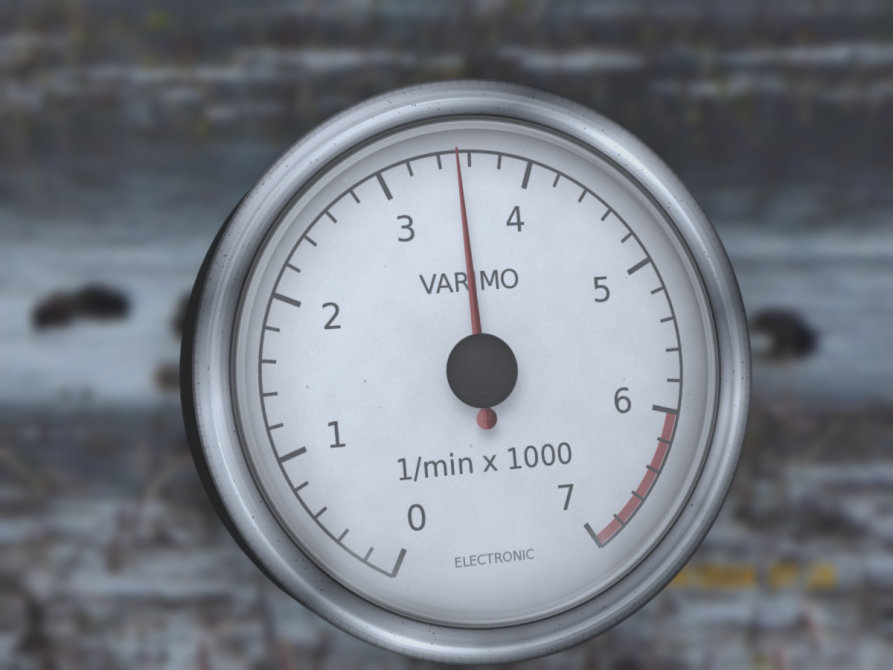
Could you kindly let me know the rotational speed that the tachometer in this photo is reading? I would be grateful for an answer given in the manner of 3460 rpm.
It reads 3500 rpm
